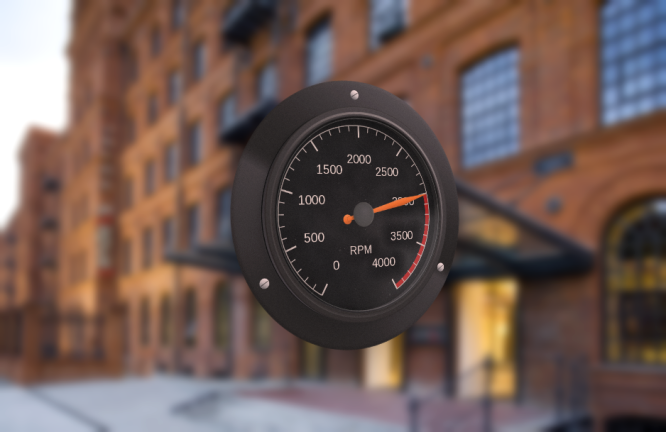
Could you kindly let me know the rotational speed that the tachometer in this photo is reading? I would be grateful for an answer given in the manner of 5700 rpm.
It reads 3000 rpm
